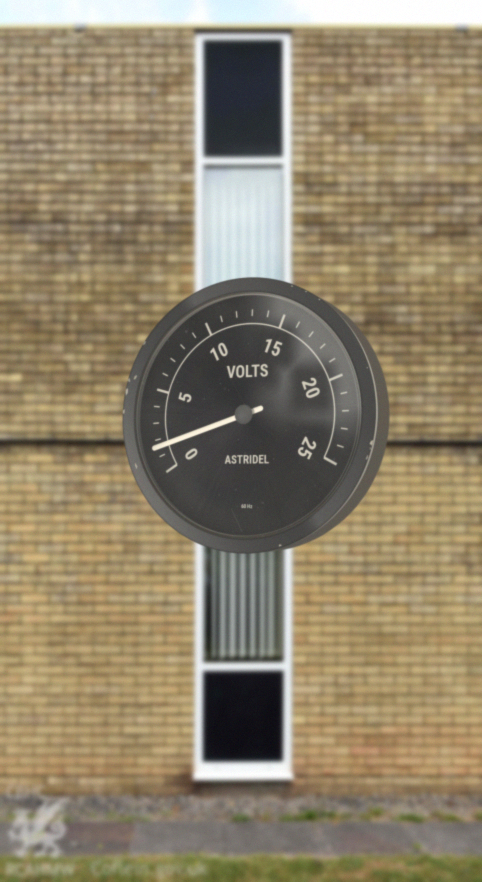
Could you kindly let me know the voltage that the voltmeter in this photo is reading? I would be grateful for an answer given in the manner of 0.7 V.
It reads 1.5 V
